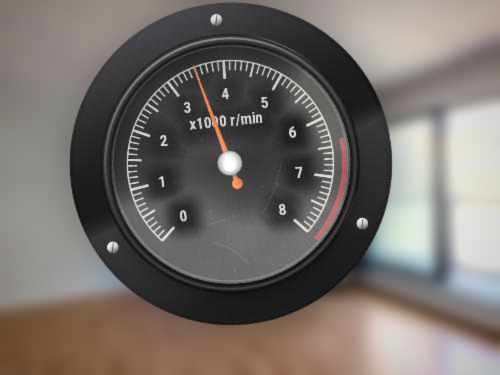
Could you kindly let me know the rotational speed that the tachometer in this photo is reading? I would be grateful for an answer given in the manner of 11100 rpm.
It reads 3500 rpm
